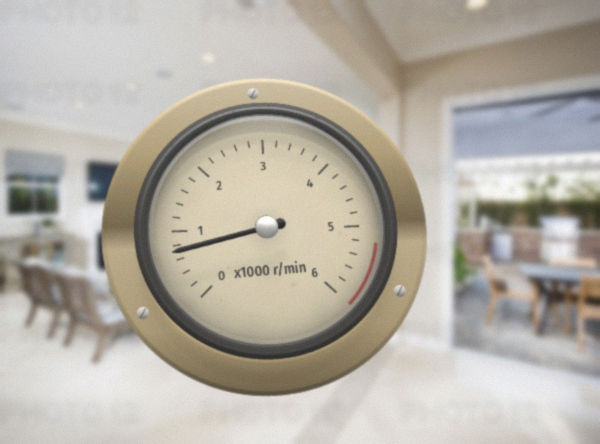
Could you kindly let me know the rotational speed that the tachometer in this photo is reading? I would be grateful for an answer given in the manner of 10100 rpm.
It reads 700 rpm
